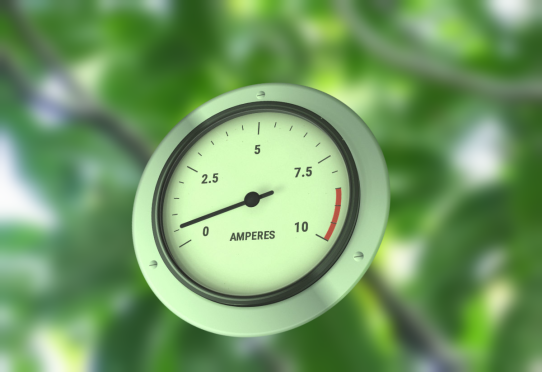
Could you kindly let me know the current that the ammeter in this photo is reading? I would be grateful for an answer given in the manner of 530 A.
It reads 0.5 A
